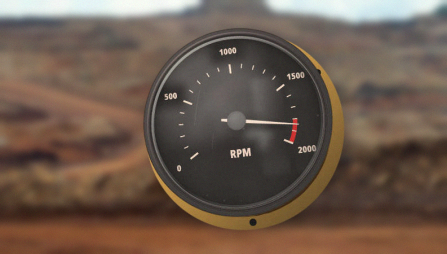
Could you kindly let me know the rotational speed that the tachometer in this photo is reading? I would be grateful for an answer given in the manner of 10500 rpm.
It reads 1850 rpm
